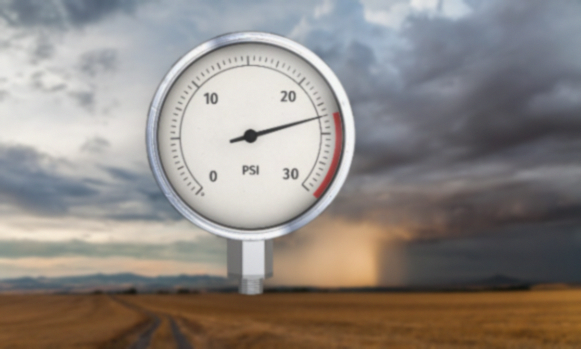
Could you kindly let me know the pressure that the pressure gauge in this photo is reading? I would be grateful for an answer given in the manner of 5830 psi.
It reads 23.5 psi
